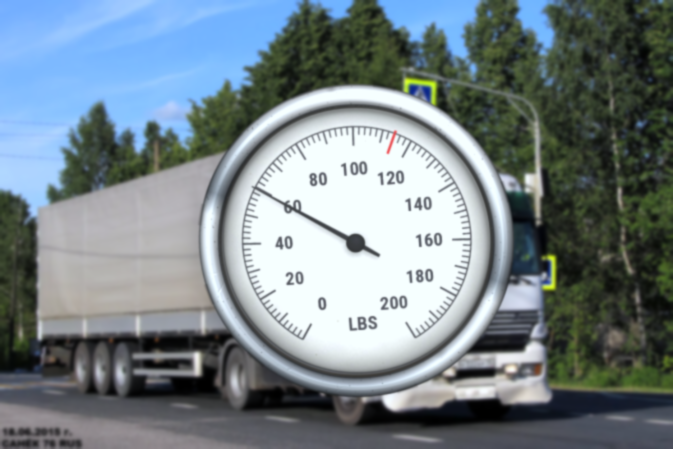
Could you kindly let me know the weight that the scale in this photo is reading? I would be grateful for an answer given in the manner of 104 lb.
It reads 60 lb
